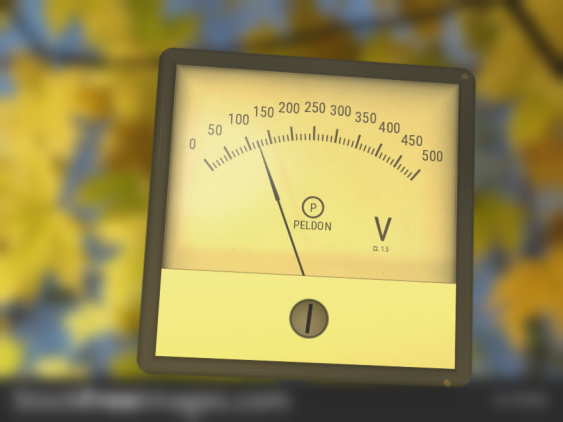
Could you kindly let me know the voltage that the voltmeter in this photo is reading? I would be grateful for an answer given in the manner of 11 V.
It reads 120 V
